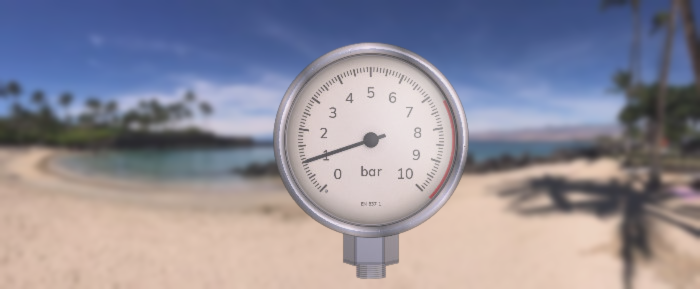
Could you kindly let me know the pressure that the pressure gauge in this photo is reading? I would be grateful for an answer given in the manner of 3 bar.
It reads 1 bar
